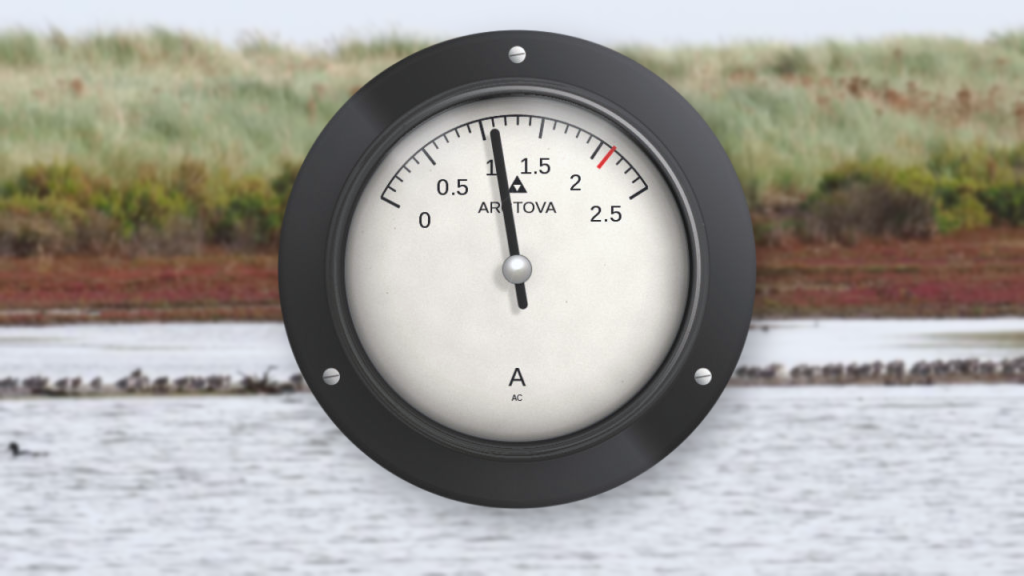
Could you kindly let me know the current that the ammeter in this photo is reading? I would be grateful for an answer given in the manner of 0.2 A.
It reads 1.1 A
